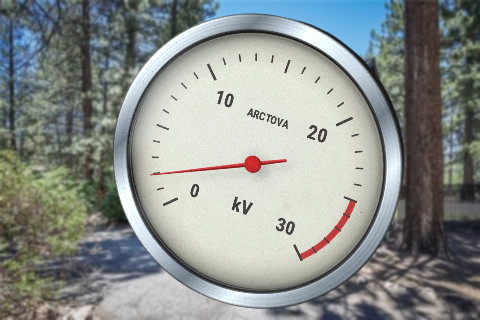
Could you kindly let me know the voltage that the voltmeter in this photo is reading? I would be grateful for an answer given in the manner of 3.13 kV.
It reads 2 kV
